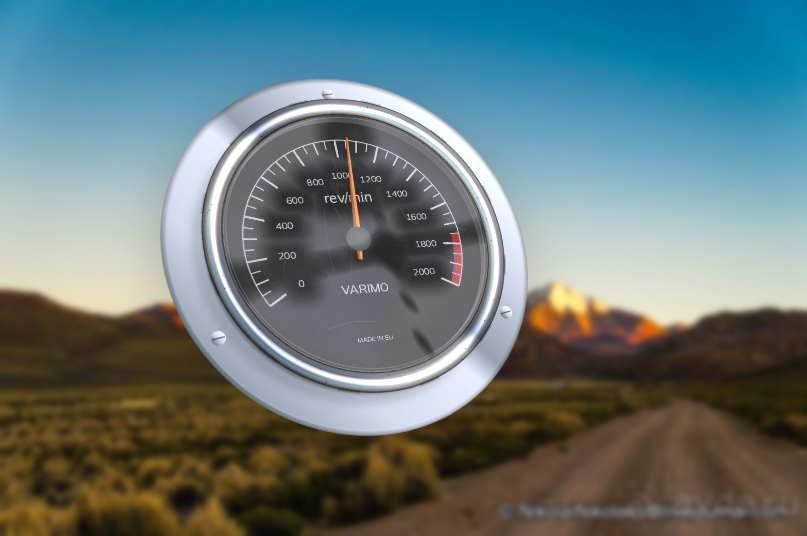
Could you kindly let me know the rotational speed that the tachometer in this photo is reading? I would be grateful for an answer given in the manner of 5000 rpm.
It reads 1050 rpm
